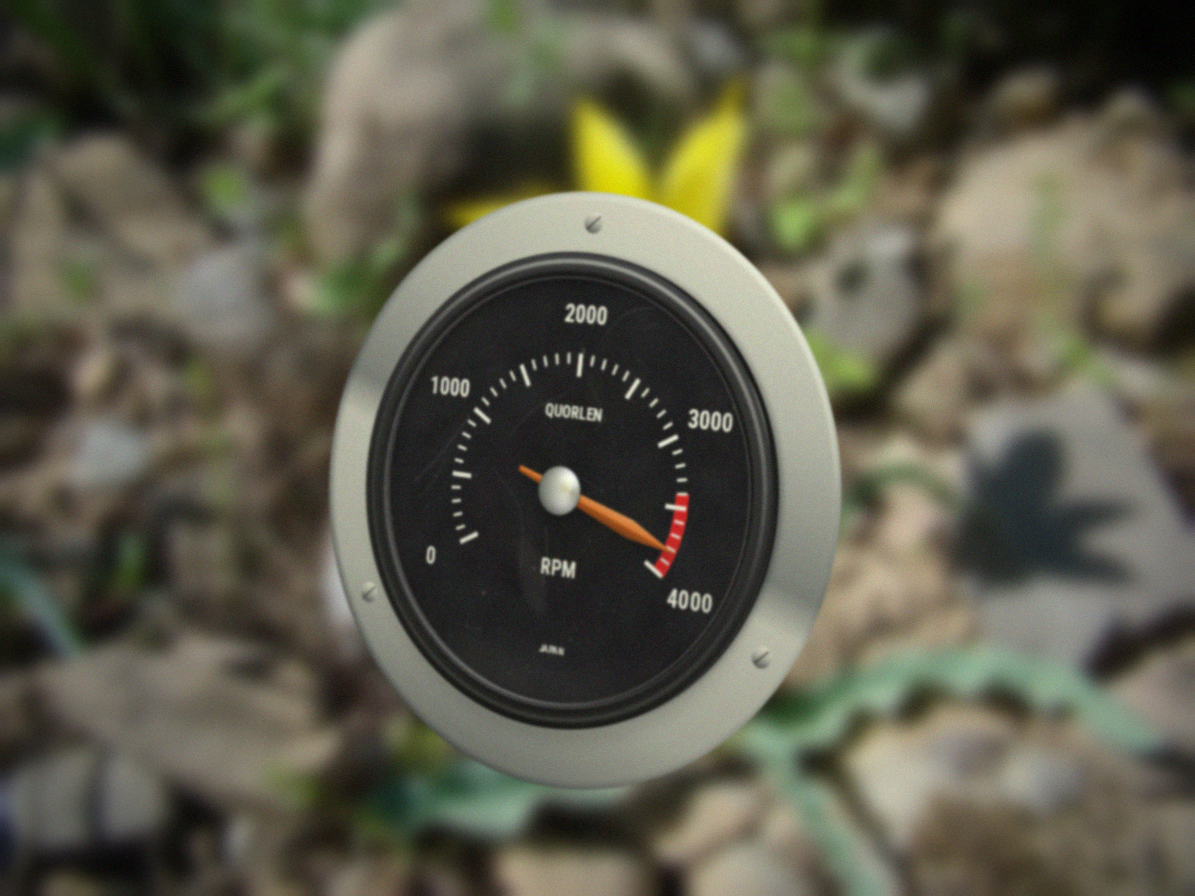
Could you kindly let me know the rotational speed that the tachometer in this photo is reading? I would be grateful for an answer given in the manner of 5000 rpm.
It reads 3800 rpm
